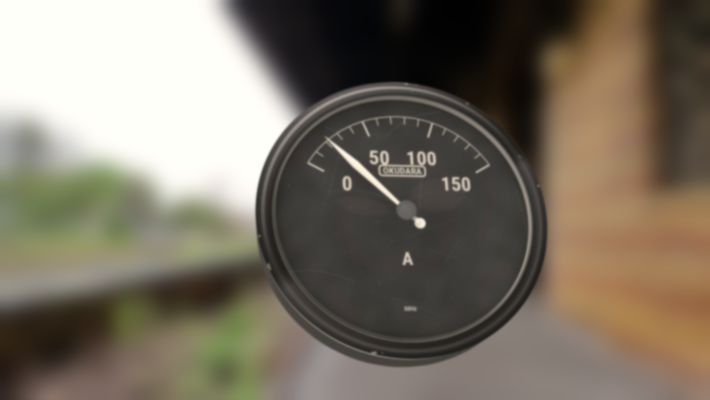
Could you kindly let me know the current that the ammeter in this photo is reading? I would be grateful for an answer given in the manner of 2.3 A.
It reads 20 A
